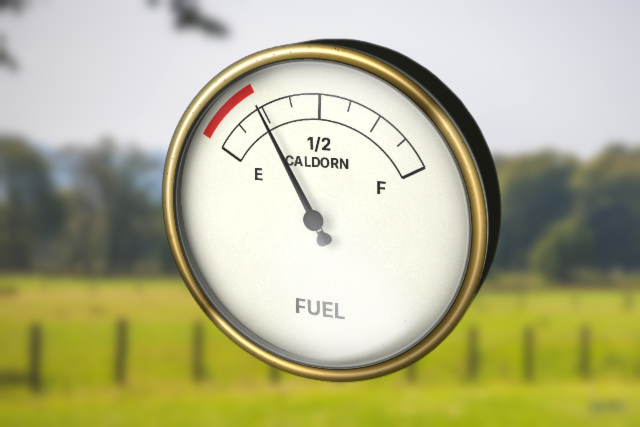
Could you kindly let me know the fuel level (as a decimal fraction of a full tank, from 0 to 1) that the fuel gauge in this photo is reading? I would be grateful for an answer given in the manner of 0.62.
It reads 0.25
